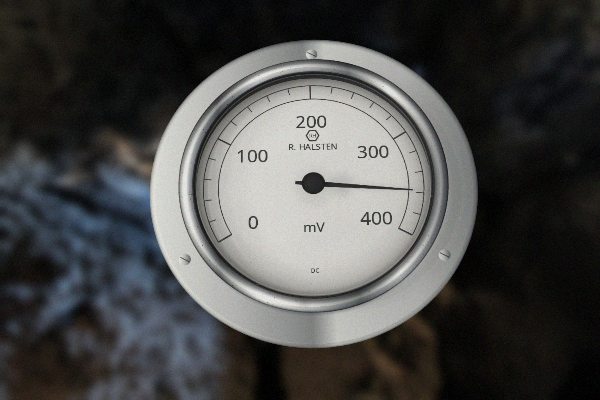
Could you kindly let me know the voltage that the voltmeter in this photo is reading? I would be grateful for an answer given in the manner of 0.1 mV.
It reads 360 mV
